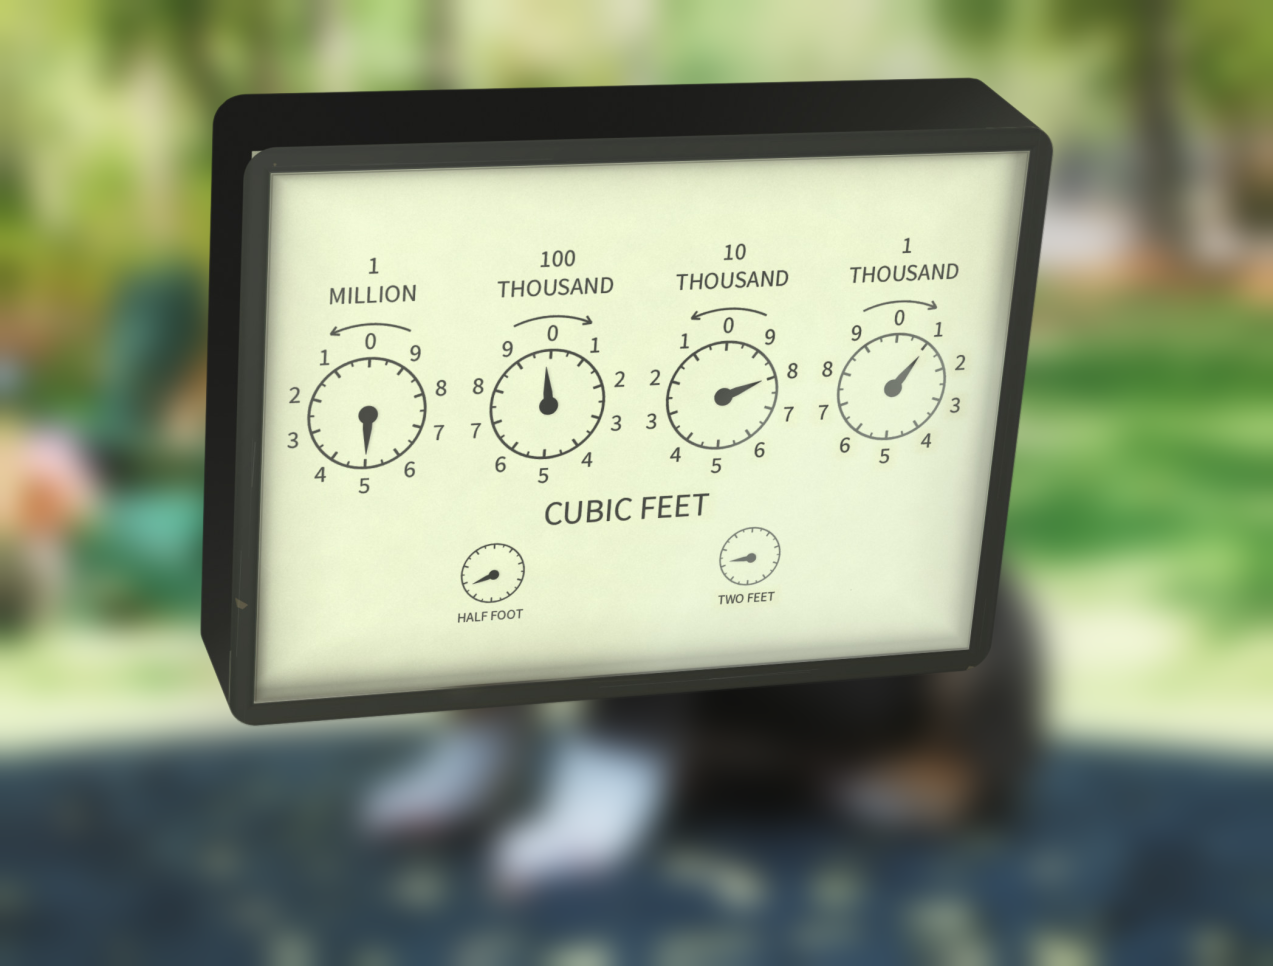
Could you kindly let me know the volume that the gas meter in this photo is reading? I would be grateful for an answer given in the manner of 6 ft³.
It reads 498100 ft³
